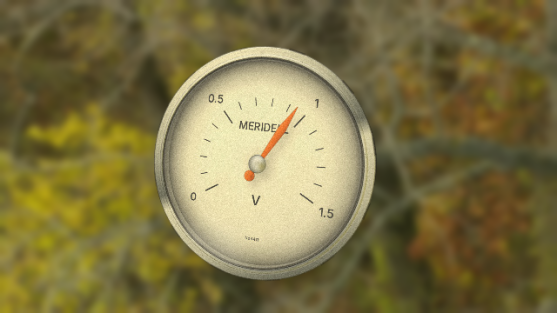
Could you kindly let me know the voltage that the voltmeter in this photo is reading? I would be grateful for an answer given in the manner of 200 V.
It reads 0.95 V
